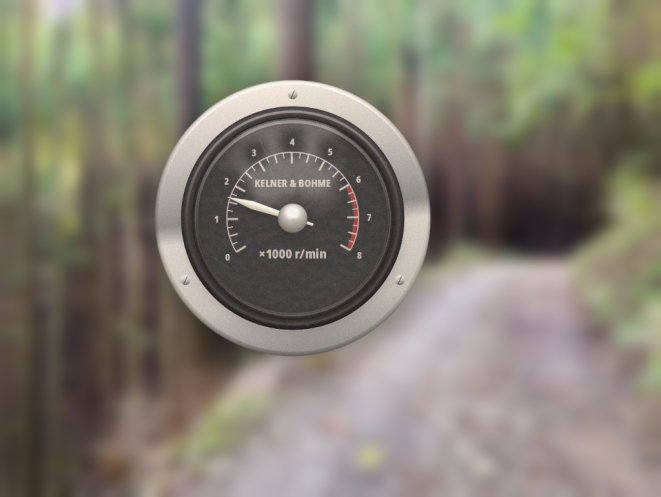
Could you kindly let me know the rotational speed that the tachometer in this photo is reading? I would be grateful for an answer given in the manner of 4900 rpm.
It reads 1625 rpm
